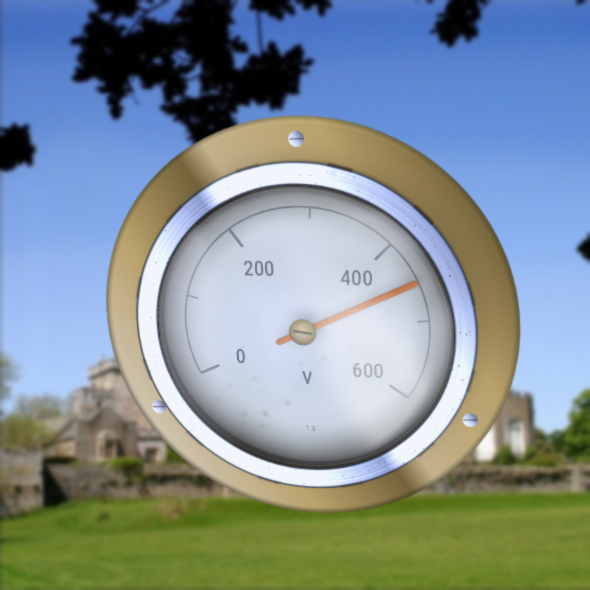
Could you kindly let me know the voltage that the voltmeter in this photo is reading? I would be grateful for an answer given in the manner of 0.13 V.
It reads 450 V
